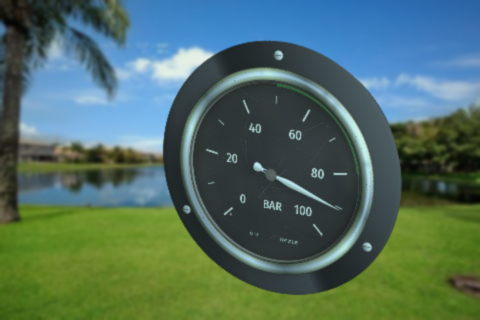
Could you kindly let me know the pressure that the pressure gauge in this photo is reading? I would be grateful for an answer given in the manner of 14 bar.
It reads 90 bar
